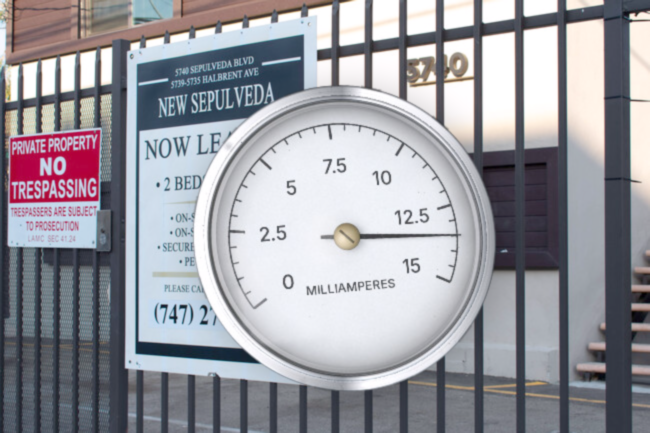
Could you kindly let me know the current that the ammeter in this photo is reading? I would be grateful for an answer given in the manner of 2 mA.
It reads 13.5 mA
